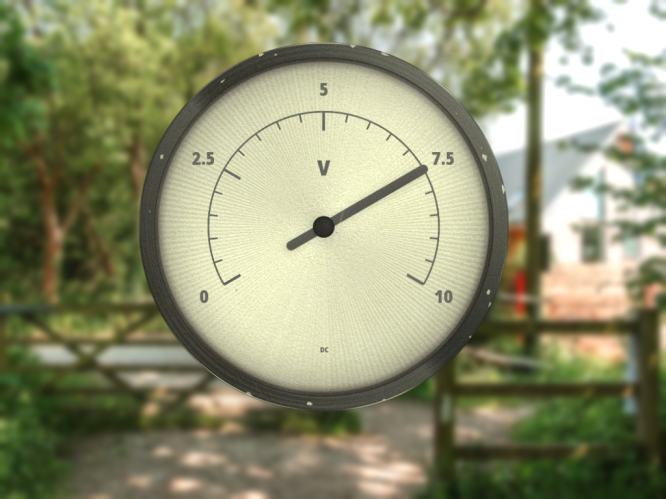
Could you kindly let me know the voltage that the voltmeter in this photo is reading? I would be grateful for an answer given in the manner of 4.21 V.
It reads 7.5 V
